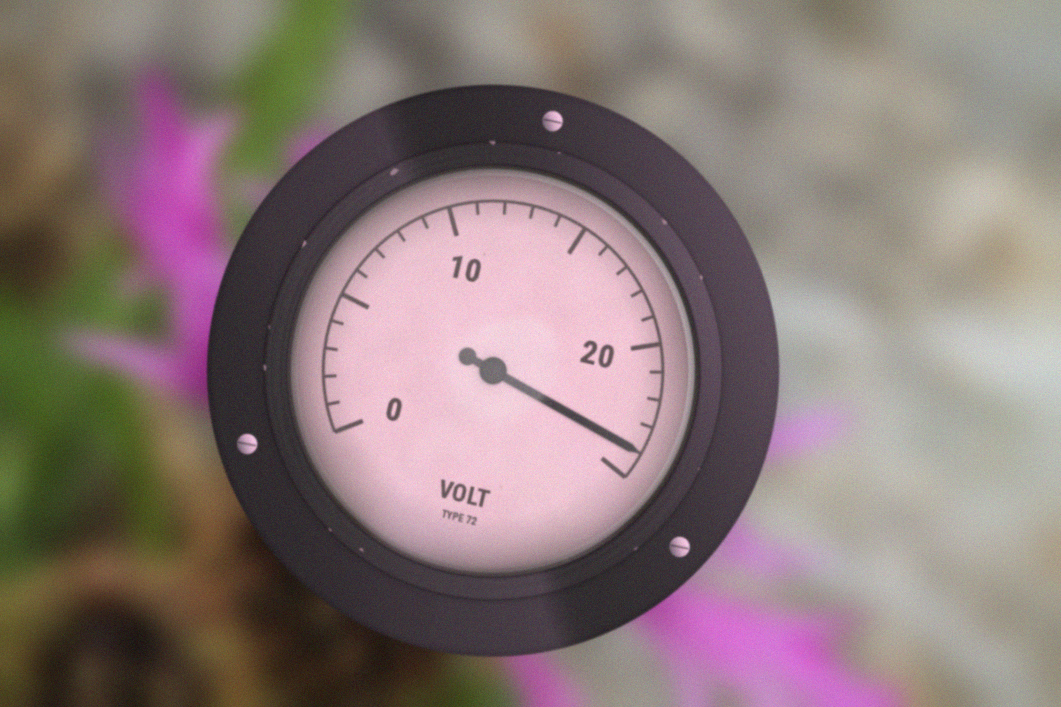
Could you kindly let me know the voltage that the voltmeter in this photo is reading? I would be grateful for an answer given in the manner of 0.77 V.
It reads 24 V
